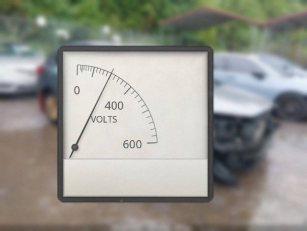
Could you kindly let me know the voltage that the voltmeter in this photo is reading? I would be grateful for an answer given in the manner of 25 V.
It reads 300 V
